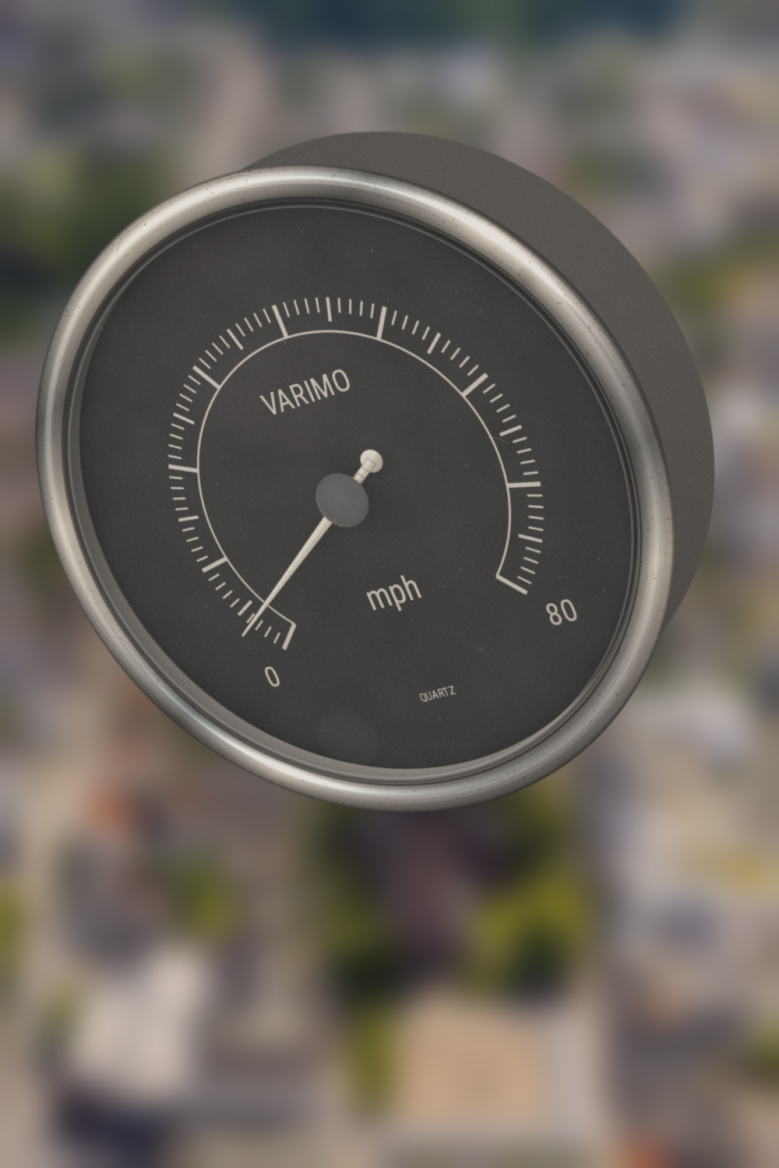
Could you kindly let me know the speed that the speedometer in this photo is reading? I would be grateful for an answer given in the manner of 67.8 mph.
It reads 3.5 mph
